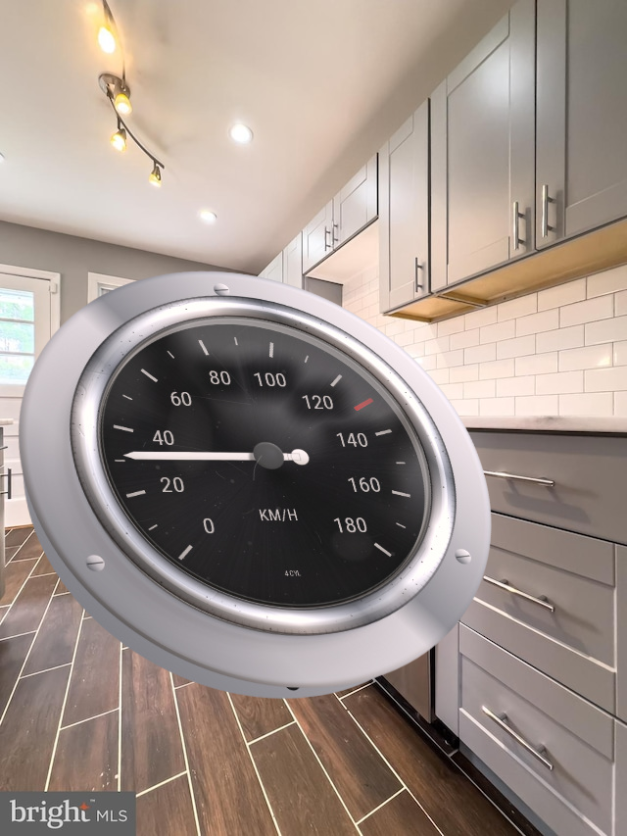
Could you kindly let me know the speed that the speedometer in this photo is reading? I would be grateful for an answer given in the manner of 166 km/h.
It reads 30 km/h
